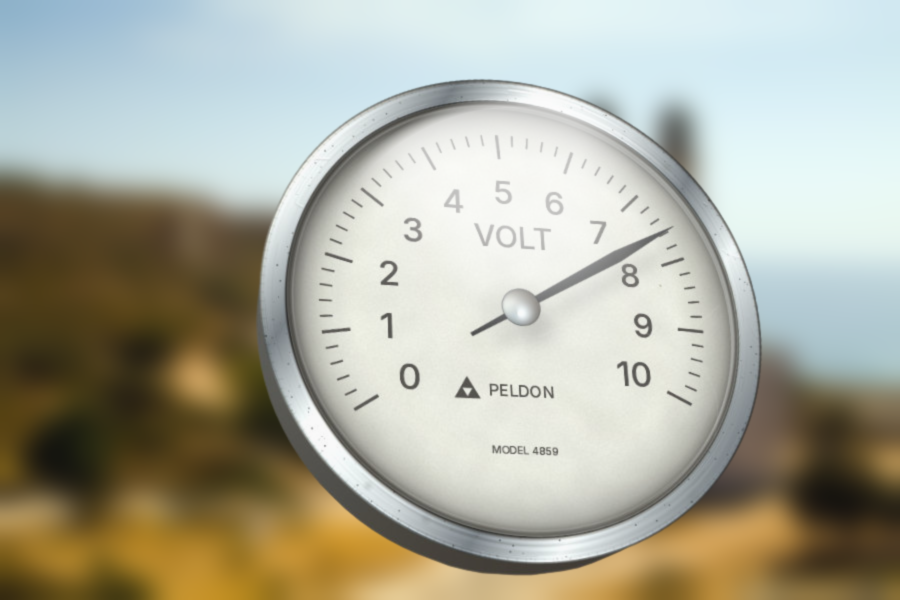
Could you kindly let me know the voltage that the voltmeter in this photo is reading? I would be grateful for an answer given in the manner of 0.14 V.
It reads 7.6 V
